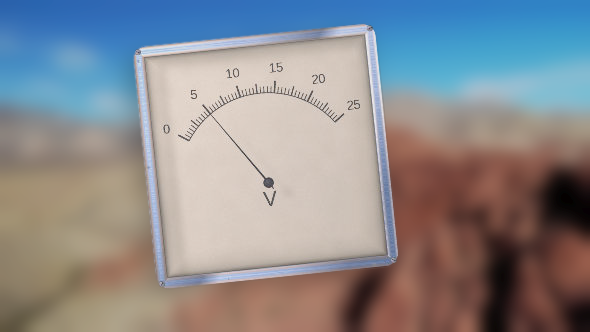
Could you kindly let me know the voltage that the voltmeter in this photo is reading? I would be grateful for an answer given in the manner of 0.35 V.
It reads 5 V
